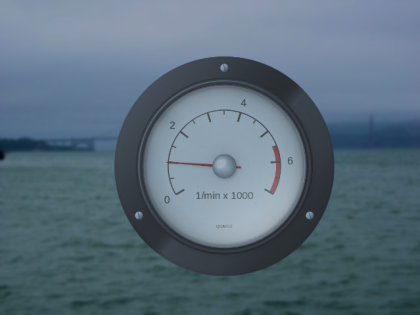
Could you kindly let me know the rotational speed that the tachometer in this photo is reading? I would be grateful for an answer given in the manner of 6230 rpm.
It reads 1000 rpm
